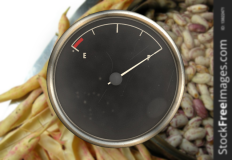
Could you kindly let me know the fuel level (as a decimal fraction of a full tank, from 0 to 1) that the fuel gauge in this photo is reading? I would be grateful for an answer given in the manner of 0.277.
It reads 1
